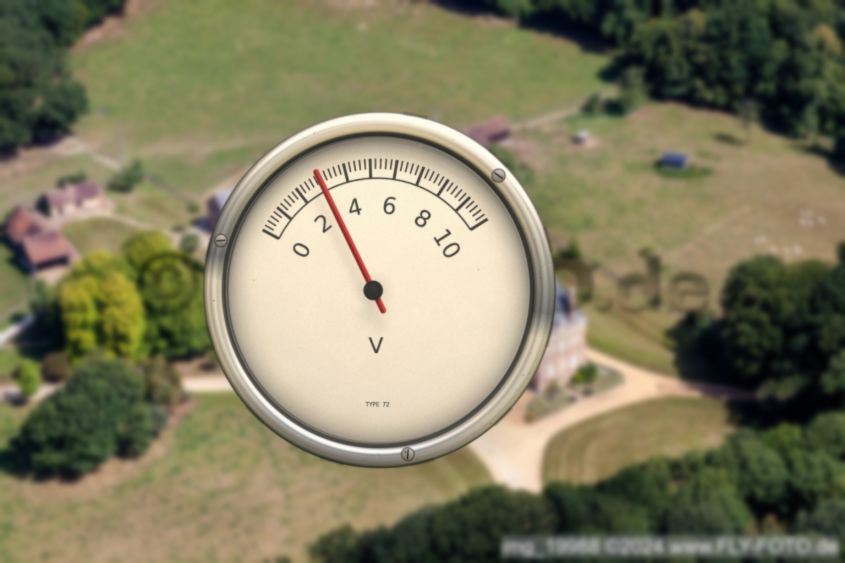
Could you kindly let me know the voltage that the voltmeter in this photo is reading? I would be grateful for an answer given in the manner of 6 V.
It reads 3 V
